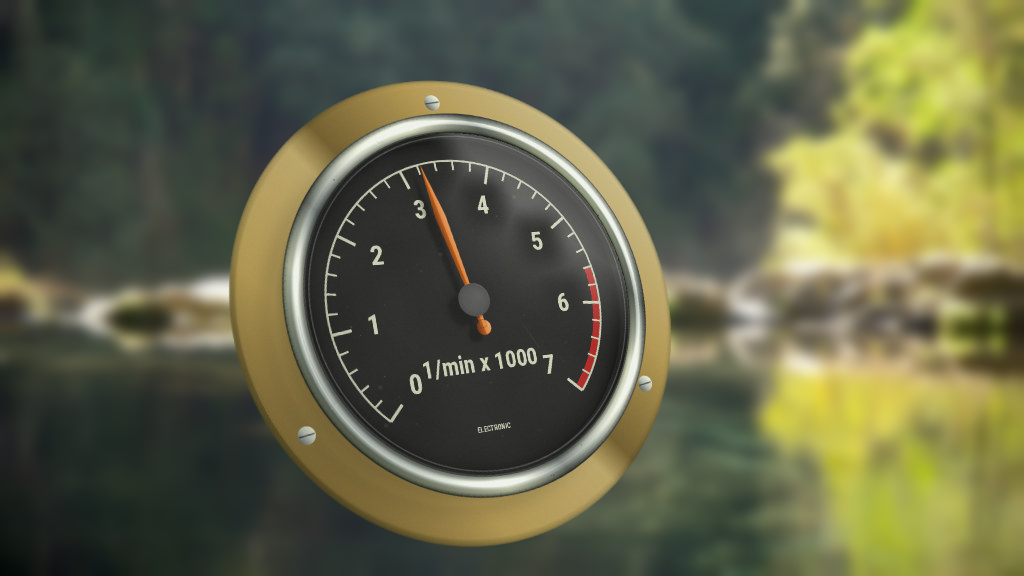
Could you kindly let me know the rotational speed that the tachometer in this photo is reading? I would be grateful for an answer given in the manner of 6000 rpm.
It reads 3200 rpm
